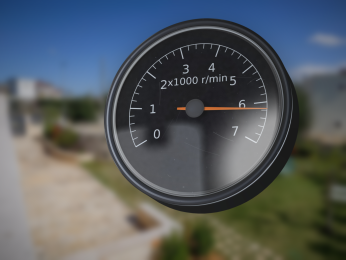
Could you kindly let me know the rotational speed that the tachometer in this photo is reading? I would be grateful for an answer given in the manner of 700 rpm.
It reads 6200 rpm
